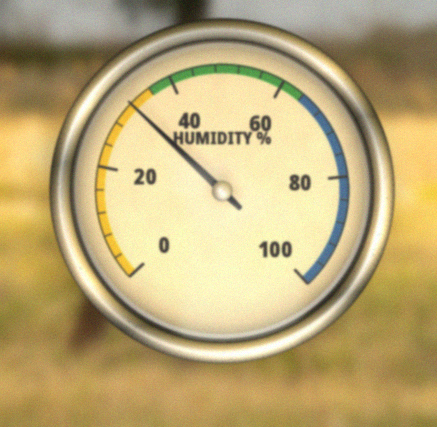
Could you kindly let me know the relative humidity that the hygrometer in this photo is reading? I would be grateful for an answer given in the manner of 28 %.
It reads 32 %
